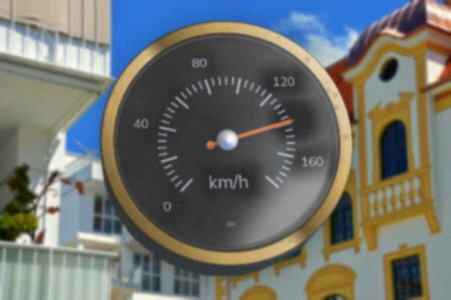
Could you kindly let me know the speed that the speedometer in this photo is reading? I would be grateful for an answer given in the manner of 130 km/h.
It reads 140 km/h
